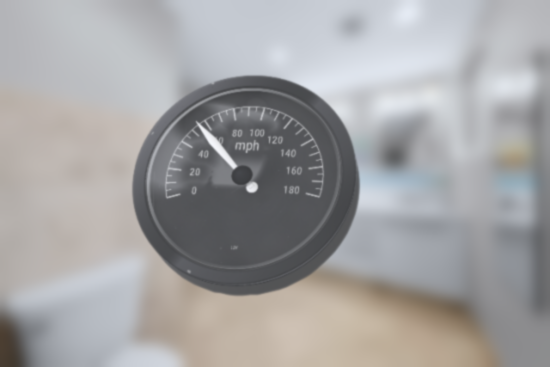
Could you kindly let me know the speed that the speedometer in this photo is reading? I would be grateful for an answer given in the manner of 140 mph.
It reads 55 mph
